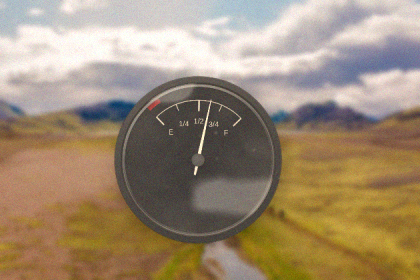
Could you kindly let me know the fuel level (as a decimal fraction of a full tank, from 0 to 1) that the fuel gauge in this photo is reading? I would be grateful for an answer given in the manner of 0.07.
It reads 0.625
